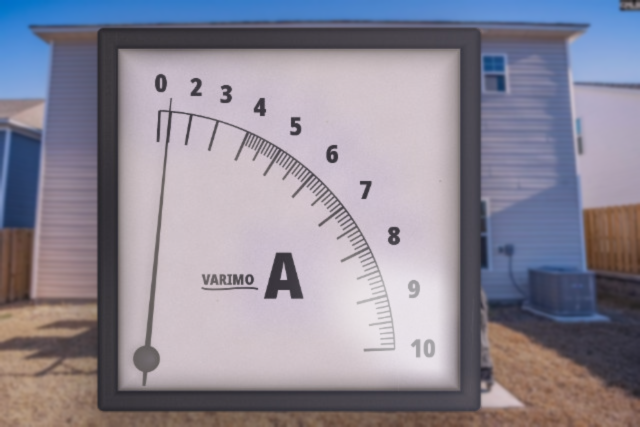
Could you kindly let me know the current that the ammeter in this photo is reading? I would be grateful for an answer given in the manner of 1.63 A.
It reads 1 A
